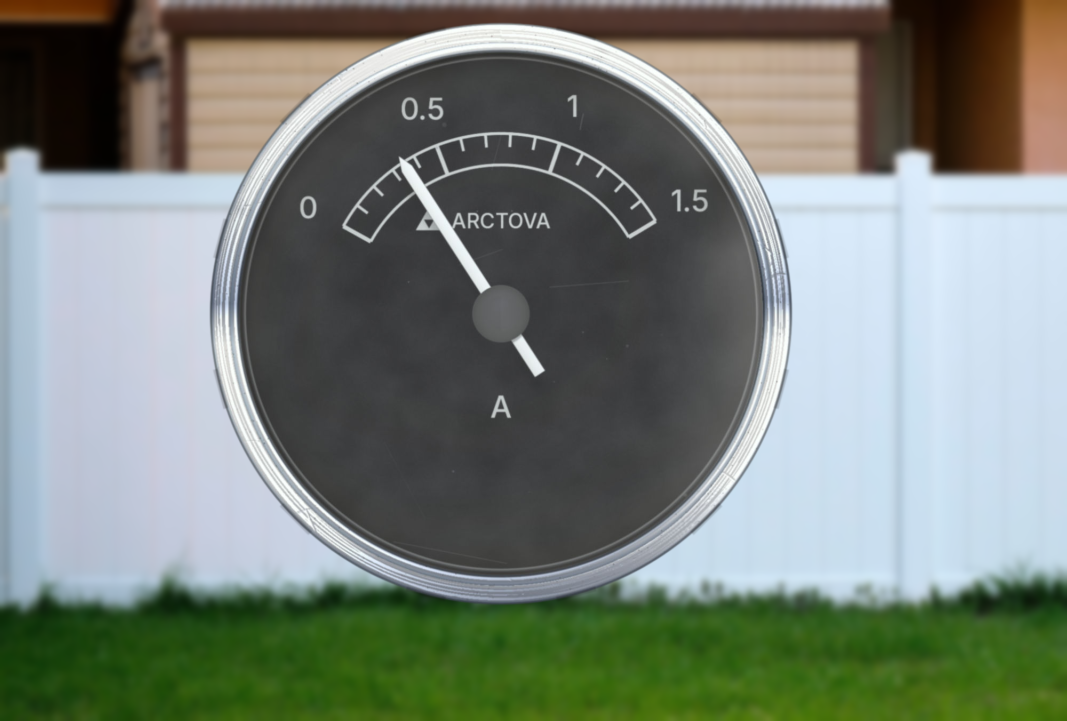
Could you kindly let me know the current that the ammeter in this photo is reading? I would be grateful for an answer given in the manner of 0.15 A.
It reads 0.35 A
